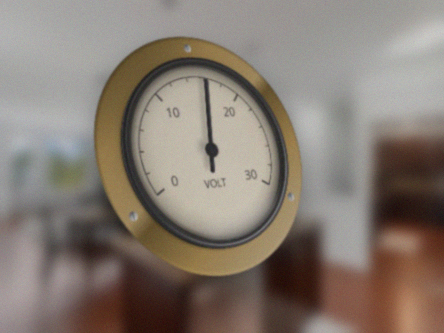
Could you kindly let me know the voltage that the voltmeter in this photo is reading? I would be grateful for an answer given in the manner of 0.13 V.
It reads 16 V
